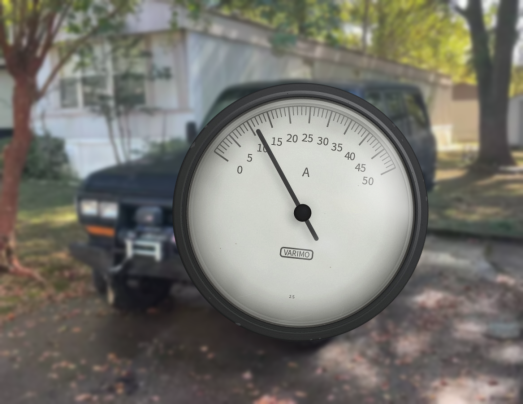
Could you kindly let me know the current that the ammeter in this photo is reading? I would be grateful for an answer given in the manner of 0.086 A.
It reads 11 A
